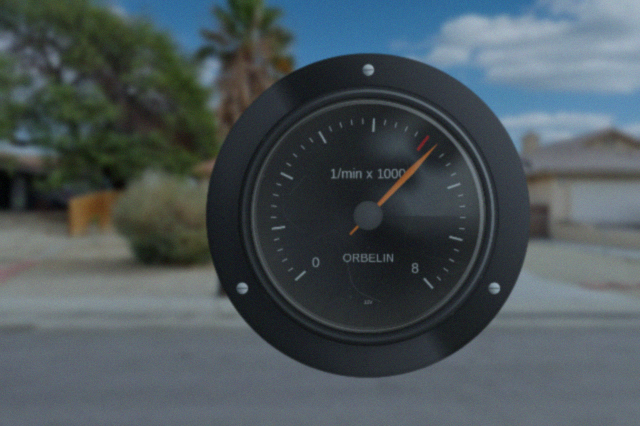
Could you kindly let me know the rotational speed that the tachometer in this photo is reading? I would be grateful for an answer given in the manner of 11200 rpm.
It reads 5200 rpm
